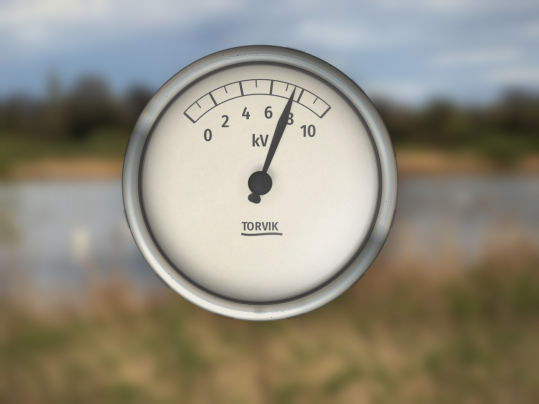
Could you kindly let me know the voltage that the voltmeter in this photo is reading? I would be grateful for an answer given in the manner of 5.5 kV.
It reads 7.5 kV
